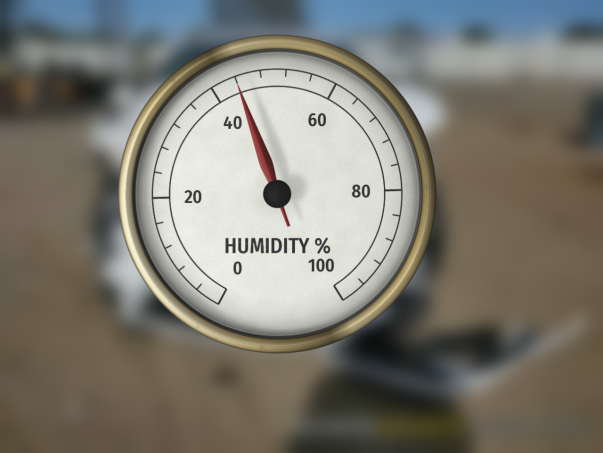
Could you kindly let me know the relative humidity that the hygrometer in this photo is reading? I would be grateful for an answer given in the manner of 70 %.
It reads 44 %
